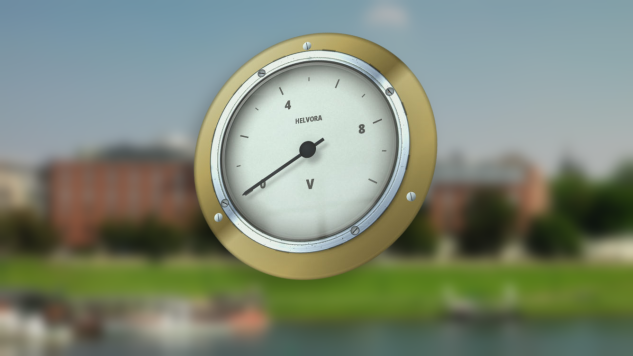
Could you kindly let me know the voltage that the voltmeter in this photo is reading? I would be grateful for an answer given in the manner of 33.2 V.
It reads 0 V
